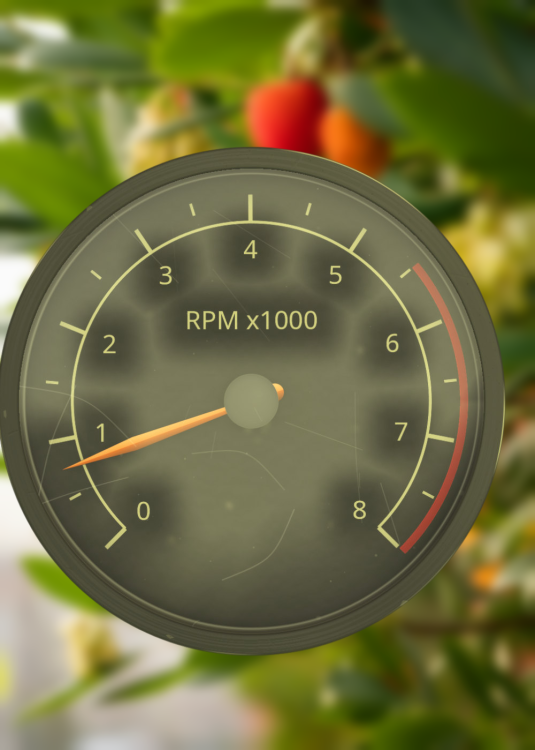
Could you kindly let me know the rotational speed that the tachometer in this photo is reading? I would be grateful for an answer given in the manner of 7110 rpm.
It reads 750 rpm
